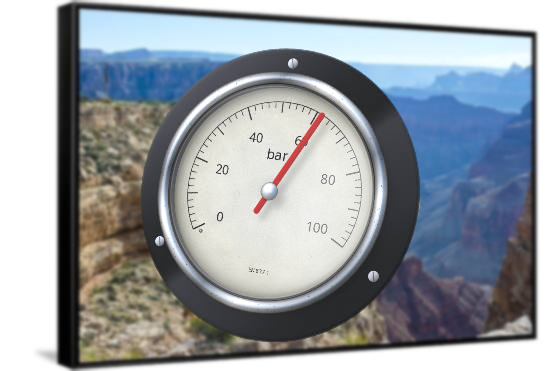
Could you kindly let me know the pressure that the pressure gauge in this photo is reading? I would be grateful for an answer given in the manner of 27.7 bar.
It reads 62 bar
